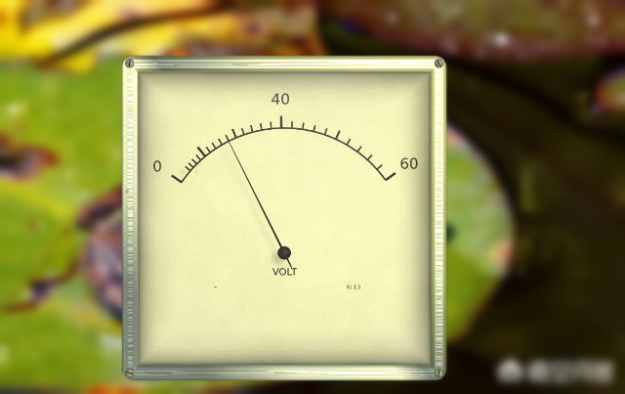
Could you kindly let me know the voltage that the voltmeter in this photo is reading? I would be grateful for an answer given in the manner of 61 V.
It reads 28 V
